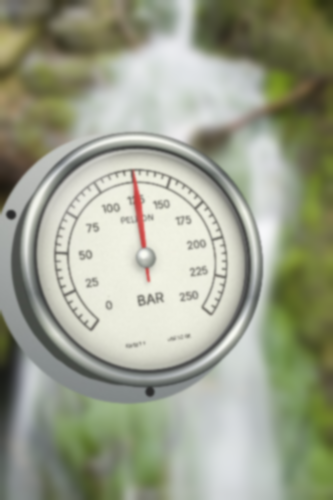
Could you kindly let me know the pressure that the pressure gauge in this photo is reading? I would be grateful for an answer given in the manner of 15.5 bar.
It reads 125 bar
